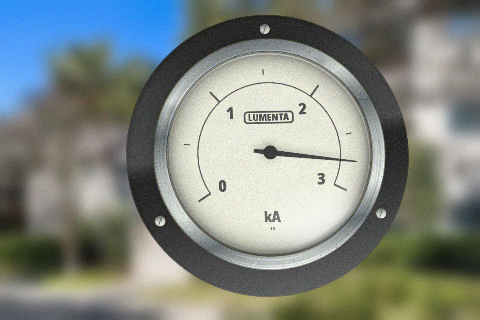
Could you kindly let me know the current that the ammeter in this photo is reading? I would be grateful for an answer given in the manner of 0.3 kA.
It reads 2.75 kA
